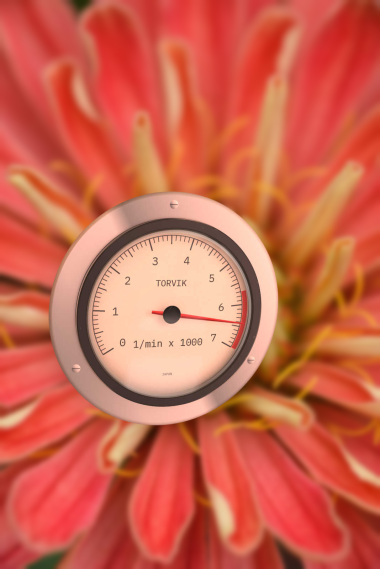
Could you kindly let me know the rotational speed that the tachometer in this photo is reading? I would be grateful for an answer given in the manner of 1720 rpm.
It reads 6400 rpm
